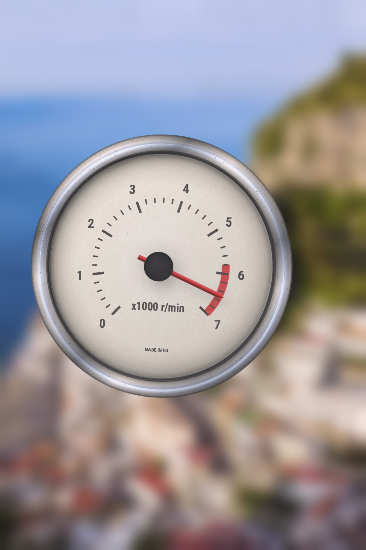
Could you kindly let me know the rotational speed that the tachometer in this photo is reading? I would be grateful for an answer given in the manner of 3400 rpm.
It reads 6500 rpm
